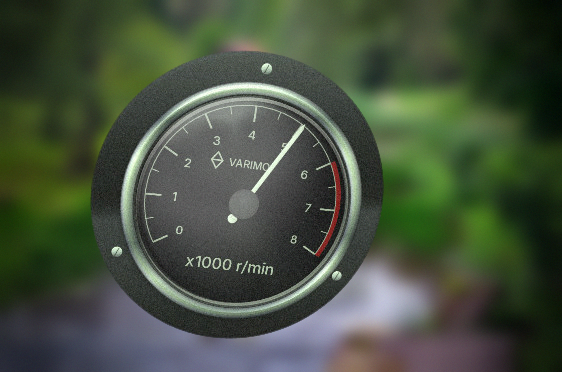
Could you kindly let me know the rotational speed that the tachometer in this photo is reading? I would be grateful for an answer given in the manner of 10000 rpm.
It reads 5000 rpm
